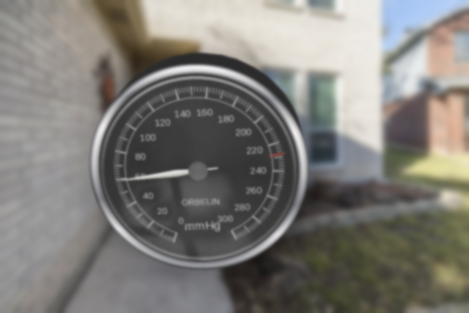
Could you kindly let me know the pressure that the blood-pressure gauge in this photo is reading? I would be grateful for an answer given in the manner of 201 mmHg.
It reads 60 mmHg
